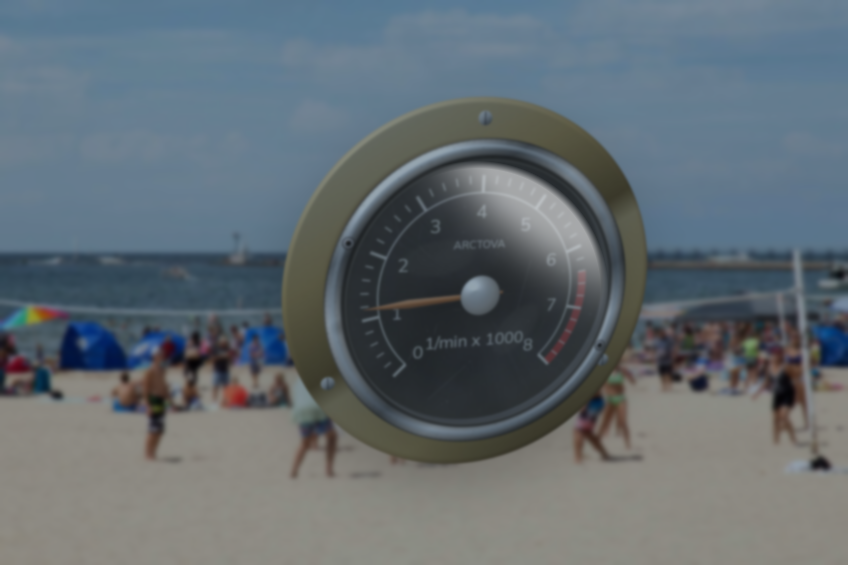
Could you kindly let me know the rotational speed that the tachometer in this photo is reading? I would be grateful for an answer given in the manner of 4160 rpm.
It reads 1200 rpm
